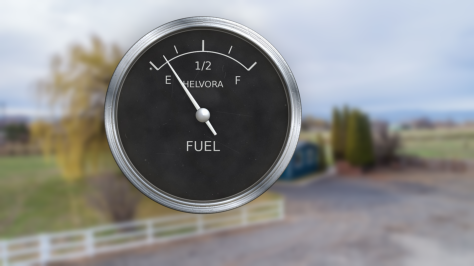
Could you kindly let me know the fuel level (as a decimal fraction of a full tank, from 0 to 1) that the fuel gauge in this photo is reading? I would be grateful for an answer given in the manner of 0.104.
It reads 0.125
